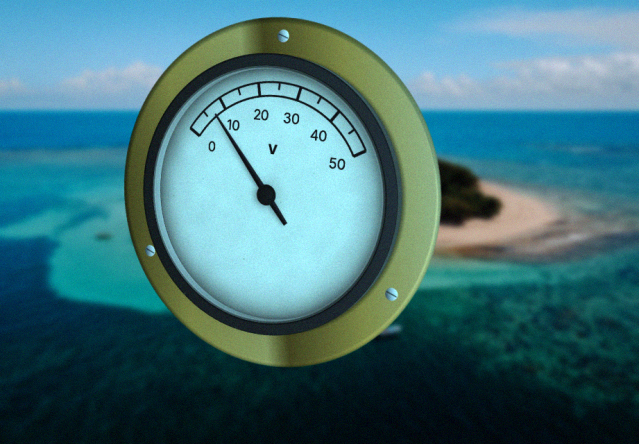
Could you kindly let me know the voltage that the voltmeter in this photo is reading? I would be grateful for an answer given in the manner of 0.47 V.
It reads 7.5 V
